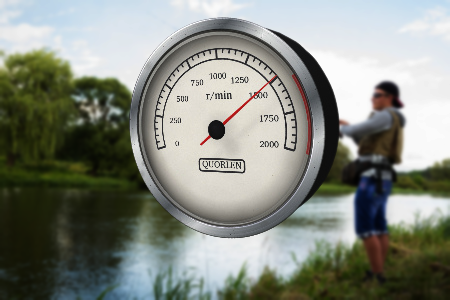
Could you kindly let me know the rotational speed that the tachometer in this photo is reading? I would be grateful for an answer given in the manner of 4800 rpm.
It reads 1500 rpm
